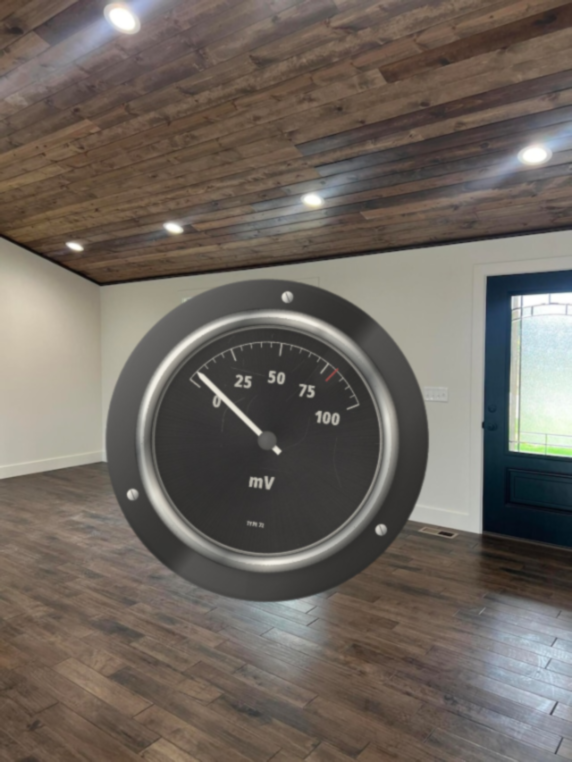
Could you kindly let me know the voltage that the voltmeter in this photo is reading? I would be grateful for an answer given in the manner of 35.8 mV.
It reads 5 mV
